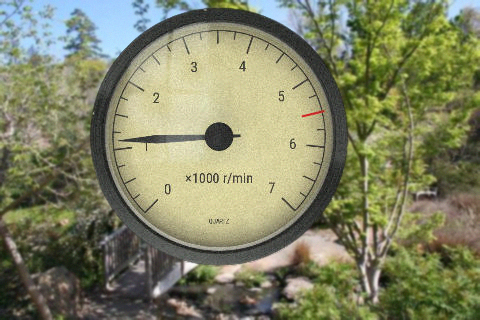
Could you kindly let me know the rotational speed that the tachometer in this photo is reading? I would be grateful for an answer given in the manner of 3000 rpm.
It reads 1125 rpm
